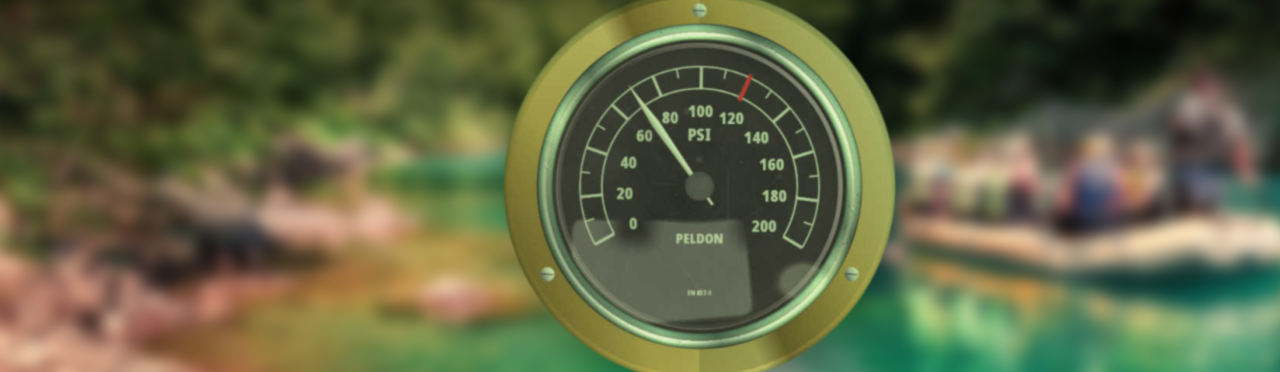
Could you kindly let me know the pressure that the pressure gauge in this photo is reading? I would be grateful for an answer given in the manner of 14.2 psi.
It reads 70 psi
